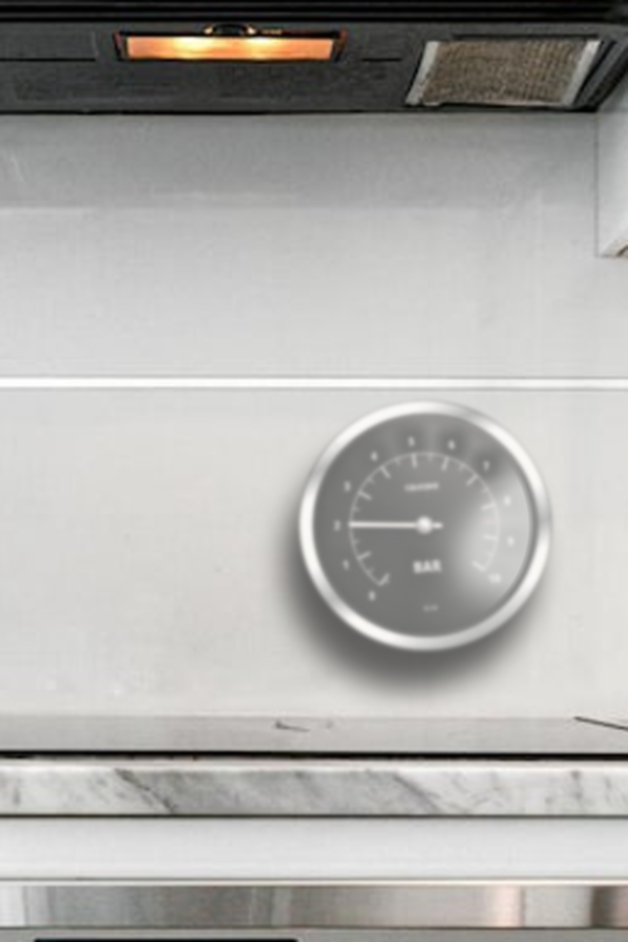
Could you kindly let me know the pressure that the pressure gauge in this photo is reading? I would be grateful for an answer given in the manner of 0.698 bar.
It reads 2 bar
